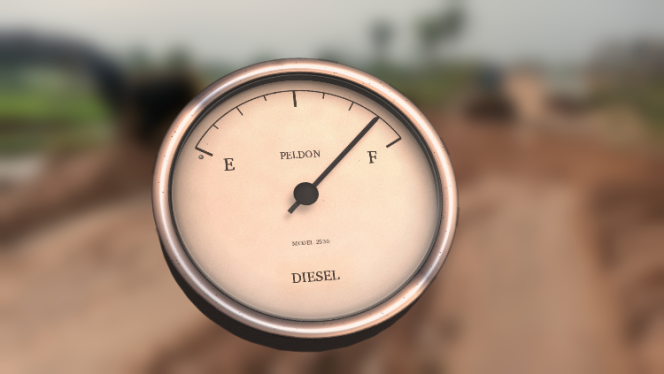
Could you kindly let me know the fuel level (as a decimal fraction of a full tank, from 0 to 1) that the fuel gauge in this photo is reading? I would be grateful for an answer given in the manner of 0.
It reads 0.875
